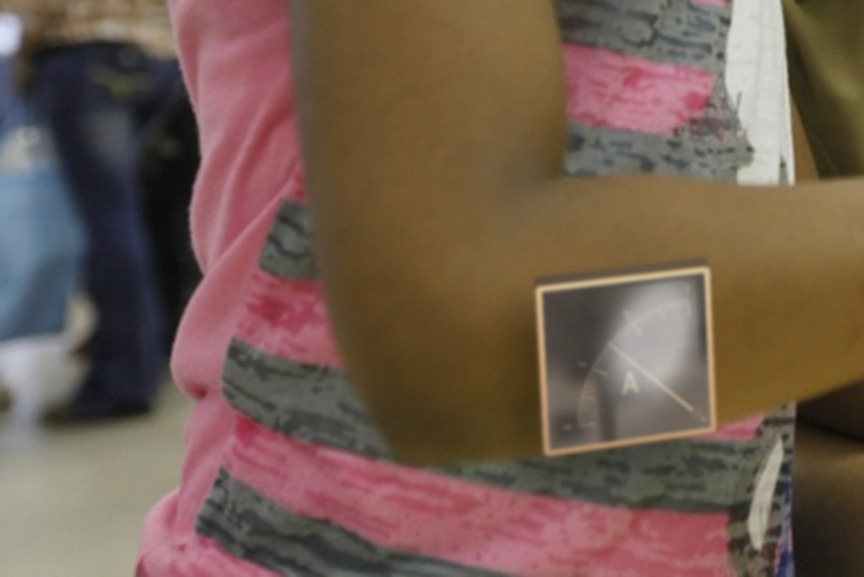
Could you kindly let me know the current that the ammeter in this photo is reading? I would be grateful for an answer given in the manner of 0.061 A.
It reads 1.5 A
